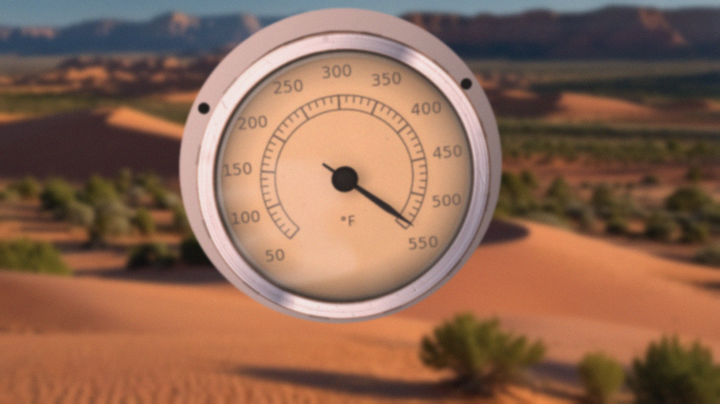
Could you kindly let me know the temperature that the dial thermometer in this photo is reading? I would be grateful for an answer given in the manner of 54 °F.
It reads 540 °F
